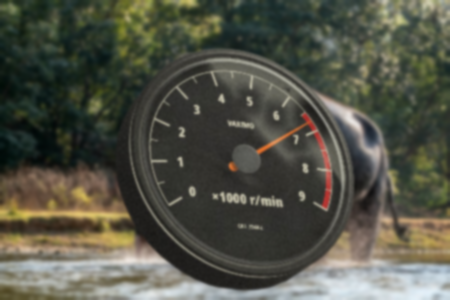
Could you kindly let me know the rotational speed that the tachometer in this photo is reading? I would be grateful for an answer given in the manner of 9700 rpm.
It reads 6750 rpm
